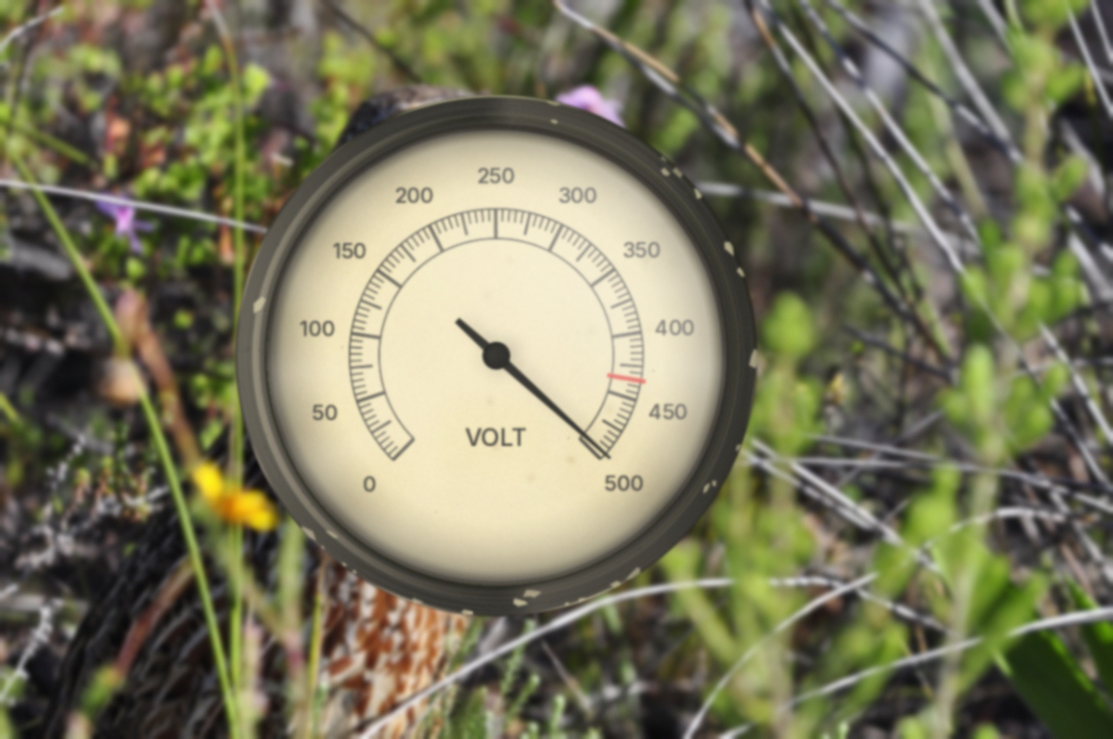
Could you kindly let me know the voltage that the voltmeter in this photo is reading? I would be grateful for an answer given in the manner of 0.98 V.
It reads 495 V
